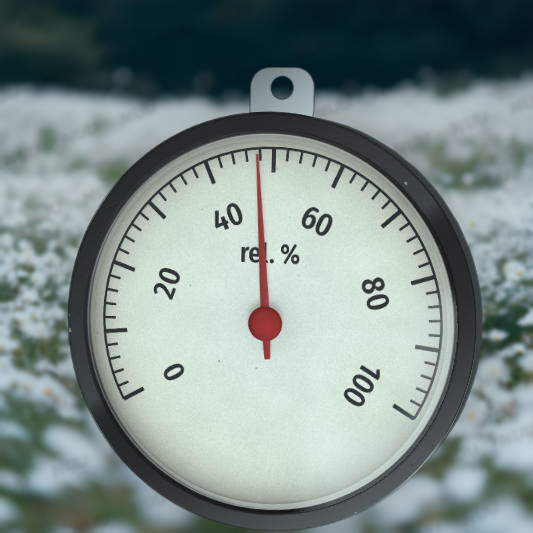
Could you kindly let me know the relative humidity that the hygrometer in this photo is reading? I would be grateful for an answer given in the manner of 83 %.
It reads 48 %
